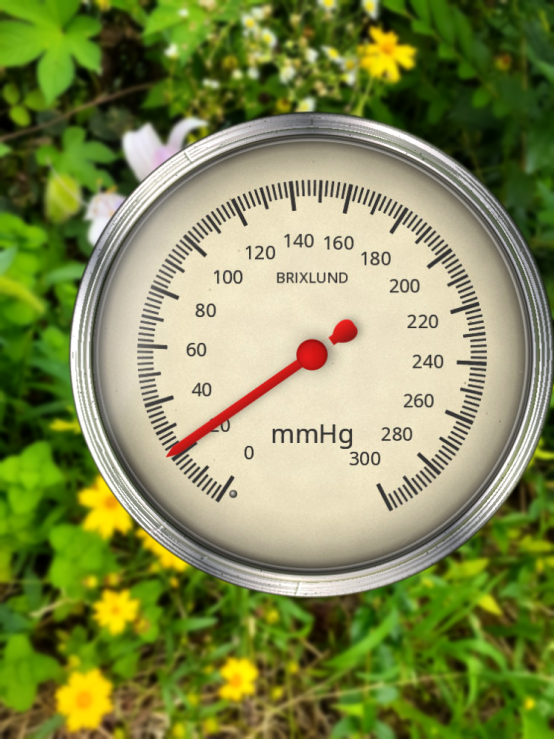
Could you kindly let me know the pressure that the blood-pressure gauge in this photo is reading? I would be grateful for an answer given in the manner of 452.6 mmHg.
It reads 22 mmHg
